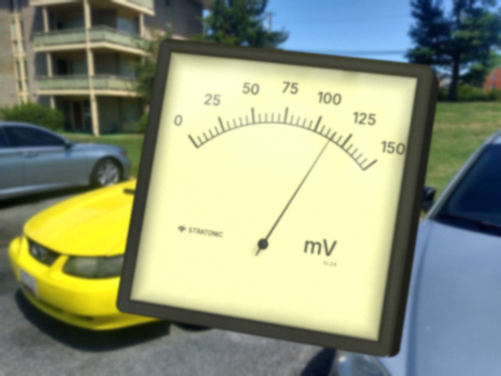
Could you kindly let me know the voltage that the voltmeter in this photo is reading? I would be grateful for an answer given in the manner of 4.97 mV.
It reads 115 mV
